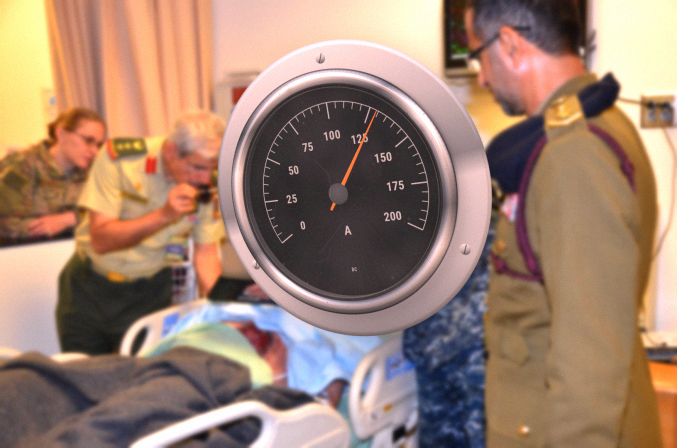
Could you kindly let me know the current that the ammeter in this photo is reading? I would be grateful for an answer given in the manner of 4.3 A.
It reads 130 A
